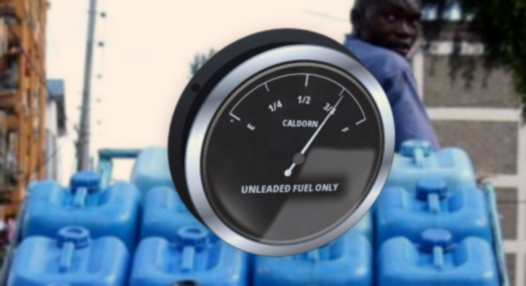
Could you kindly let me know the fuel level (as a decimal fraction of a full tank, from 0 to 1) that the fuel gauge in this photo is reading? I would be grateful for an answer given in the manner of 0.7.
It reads 0.75
